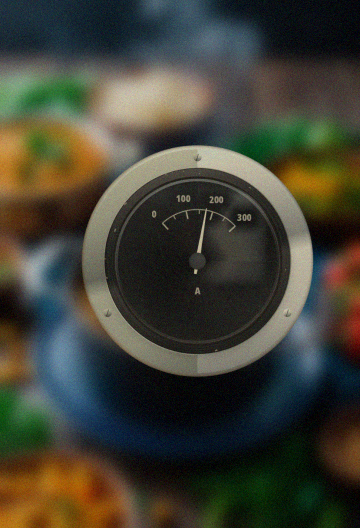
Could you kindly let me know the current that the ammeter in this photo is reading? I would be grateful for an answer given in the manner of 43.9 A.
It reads 175 A
